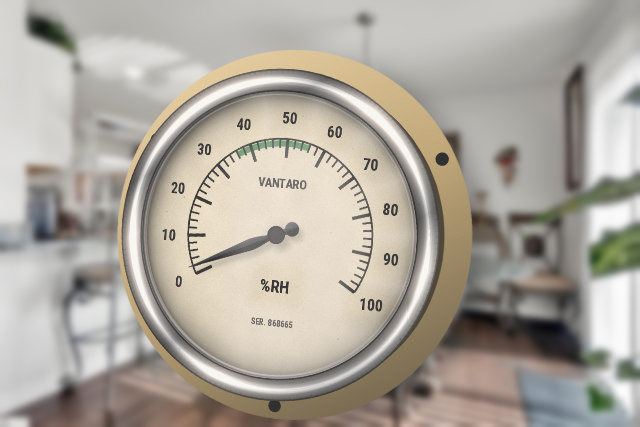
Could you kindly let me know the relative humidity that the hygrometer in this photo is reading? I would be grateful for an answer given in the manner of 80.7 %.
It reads 2 %
